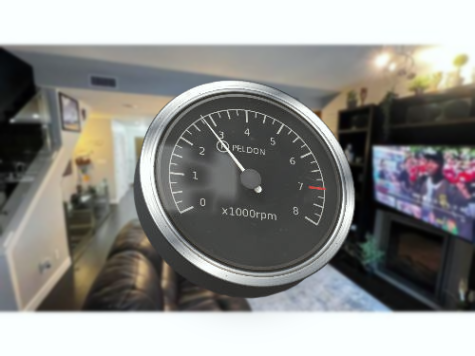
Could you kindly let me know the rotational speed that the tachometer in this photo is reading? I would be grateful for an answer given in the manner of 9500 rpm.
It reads 2750 rpm
